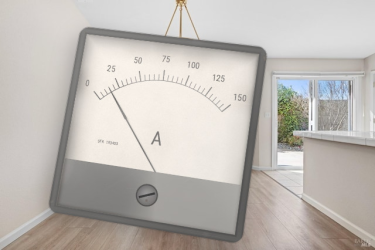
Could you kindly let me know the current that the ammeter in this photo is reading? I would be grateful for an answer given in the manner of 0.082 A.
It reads 15 A
